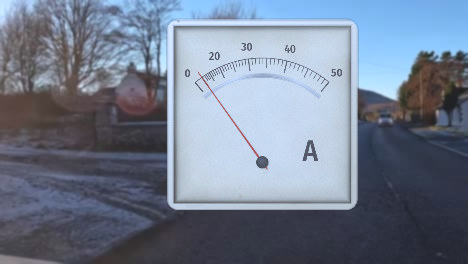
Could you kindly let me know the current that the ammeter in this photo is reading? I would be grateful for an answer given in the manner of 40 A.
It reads 10 A
